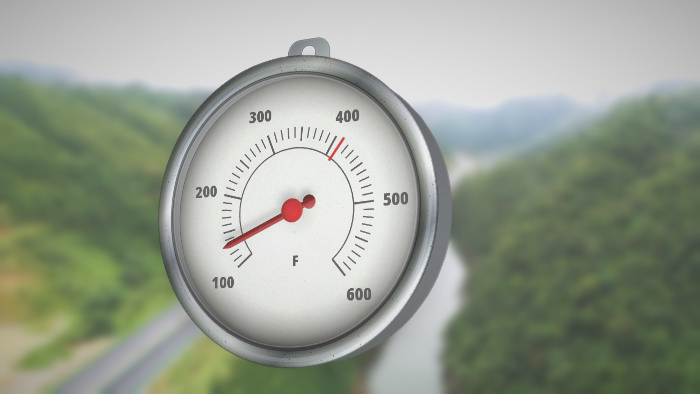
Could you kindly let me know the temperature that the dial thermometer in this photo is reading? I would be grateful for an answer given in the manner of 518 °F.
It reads 130 °F
